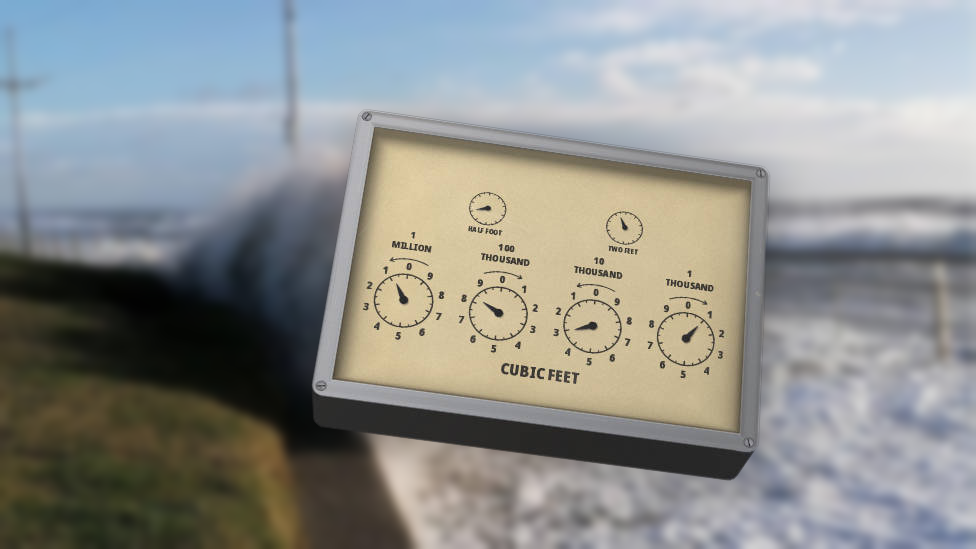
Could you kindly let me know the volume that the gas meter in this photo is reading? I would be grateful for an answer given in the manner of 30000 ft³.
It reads 83100 ft³
